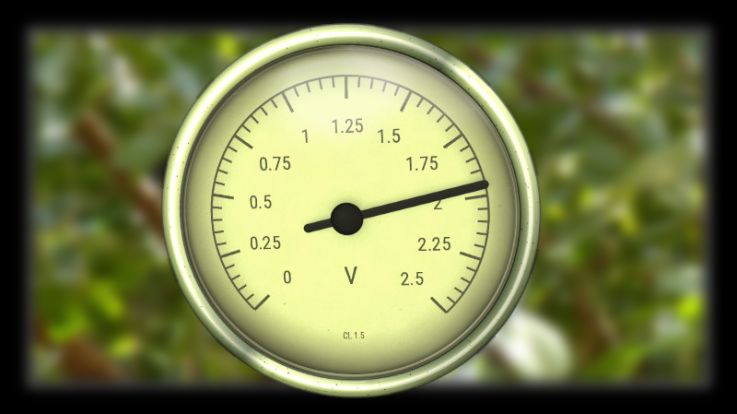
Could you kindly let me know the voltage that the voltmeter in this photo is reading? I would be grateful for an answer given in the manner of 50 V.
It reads 1.95 V
